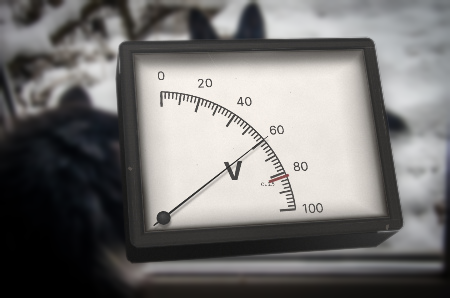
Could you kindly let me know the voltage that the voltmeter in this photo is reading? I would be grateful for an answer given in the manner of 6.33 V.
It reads 60 V
